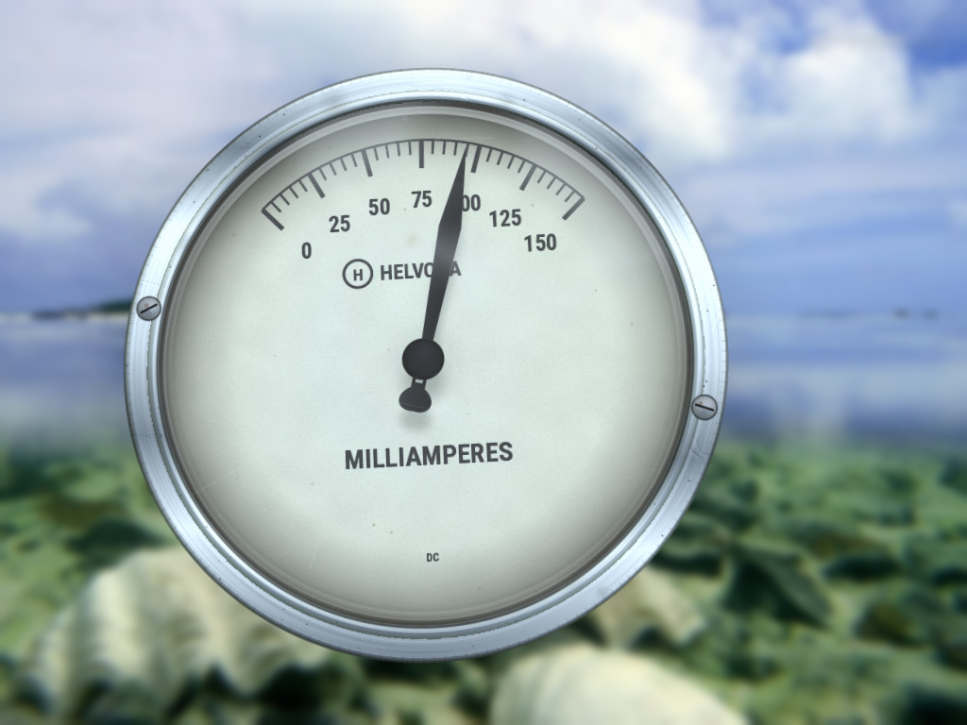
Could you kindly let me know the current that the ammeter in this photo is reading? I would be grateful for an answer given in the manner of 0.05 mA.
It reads 95 mA
